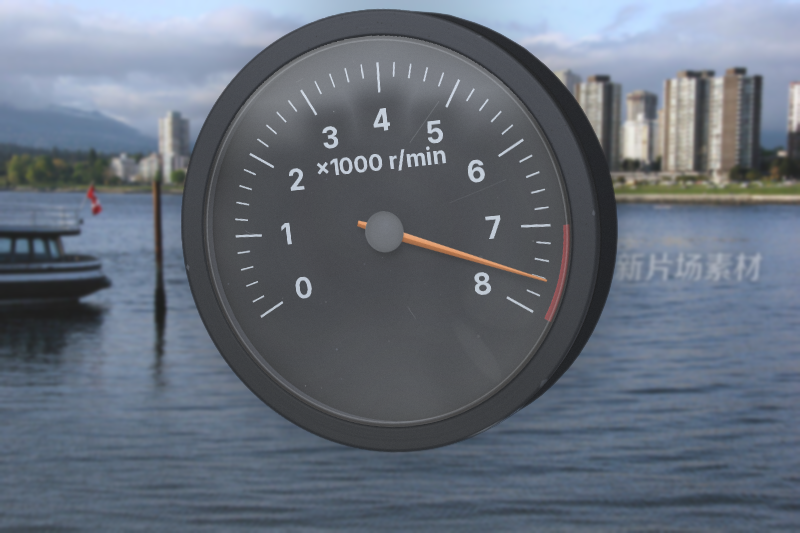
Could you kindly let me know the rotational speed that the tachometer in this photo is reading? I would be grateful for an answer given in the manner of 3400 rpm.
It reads 7600 rpm
